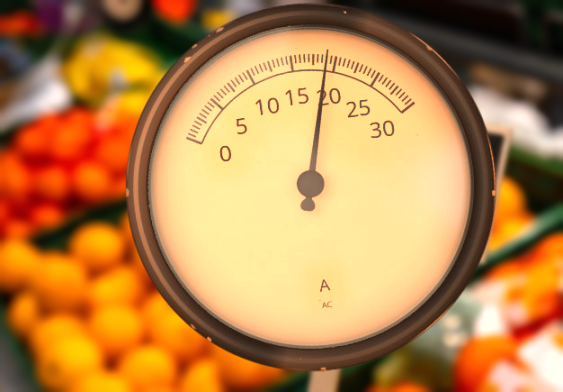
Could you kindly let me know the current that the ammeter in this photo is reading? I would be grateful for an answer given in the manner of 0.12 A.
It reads 19 A
